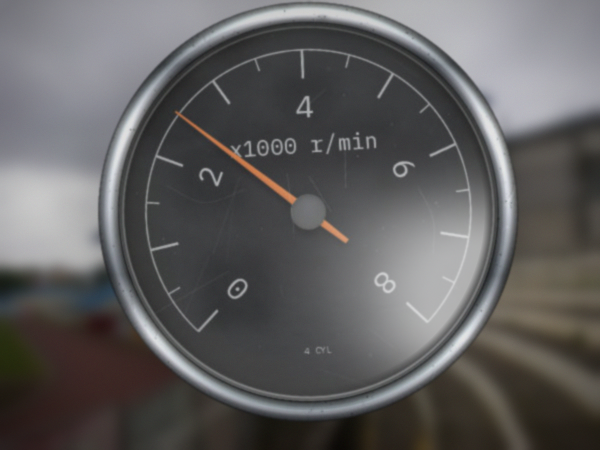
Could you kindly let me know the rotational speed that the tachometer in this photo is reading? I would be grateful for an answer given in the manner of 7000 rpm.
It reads 2500 rpm
